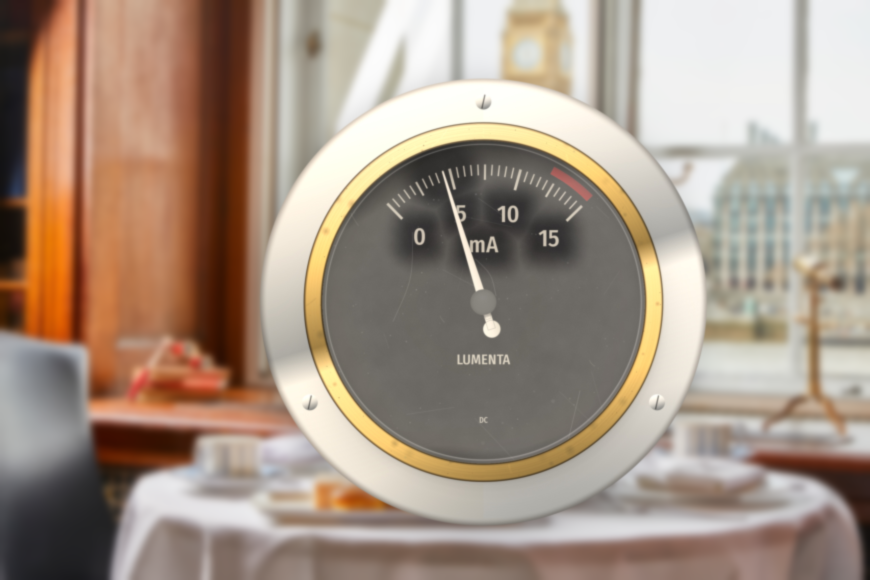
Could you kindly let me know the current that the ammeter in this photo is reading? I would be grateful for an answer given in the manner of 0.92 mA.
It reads 4.5 mA
